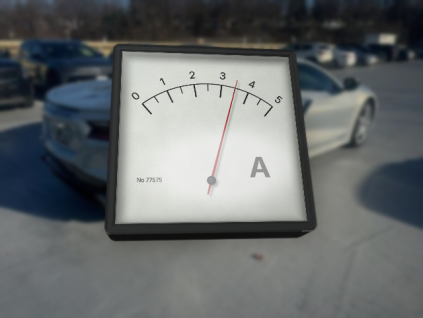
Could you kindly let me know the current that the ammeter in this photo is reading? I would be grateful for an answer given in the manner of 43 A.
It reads 3.5 A
